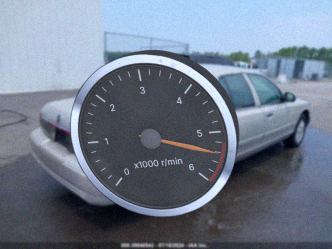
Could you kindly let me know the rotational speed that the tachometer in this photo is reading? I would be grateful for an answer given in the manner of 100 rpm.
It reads 5400 rpm
